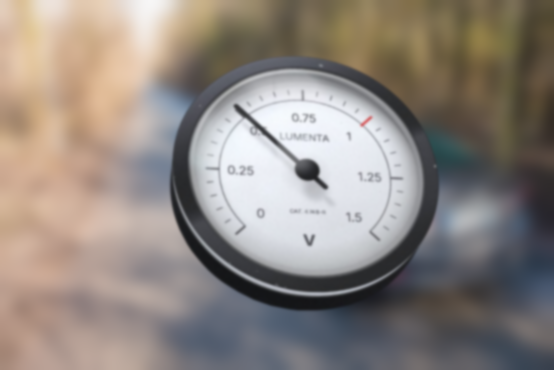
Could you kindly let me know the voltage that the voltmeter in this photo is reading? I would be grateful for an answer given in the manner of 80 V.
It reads 0.5 V
